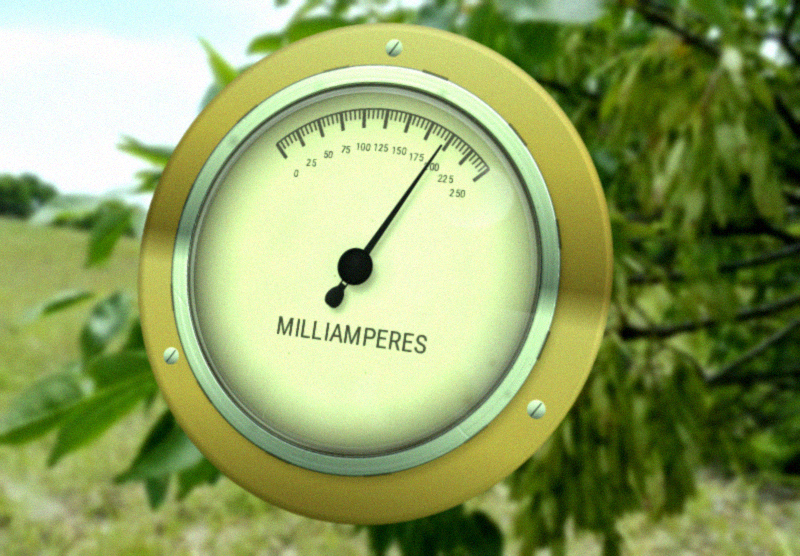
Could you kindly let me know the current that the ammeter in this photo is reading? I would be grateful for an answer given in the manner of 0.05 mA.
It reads 200 mA
